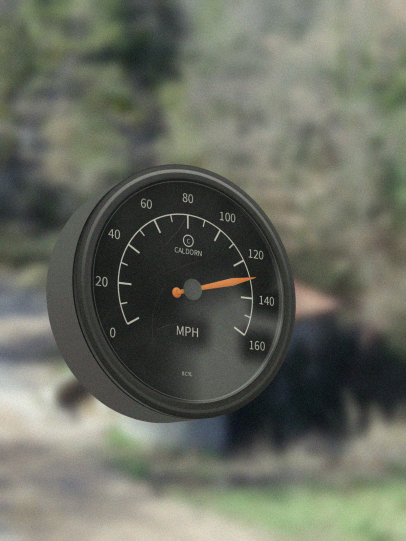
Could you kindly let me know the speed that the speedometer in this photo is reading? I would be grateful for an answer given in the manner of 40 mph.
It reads 130 mph
